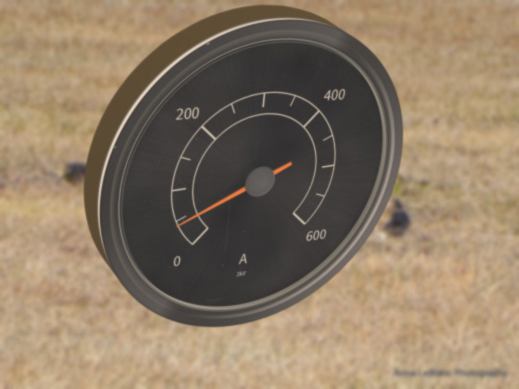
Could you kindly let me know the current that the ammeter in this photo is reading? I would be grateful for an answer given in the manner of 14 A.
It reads 50 A
